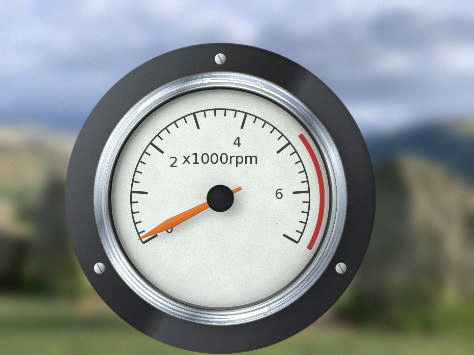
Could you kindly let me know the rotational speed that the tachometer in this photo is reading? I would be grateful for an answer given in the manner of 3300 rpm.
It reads 100 rpm
